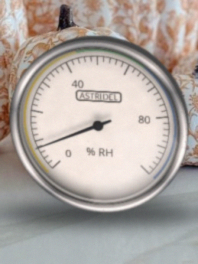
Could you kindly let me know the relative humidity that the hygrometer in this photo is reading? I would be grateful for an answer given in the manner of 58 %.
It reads 8 %
